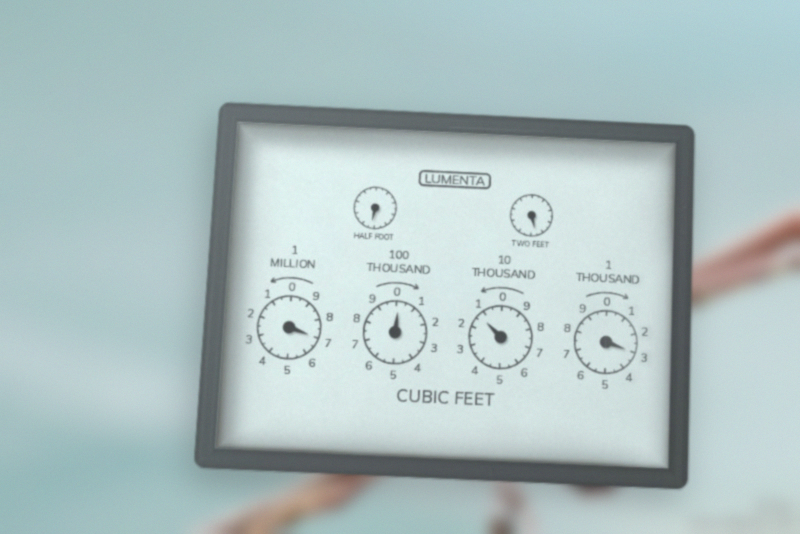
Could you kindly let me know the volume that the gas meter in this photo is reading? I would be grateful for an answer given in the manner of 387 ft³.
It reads 701300 ft³
